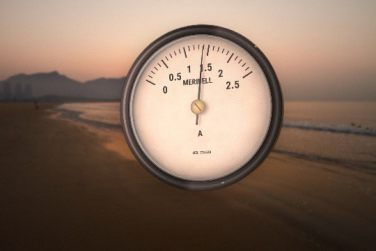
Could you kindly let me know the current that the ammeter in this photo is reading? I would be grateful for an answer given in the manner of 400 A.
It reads 1.4 A
